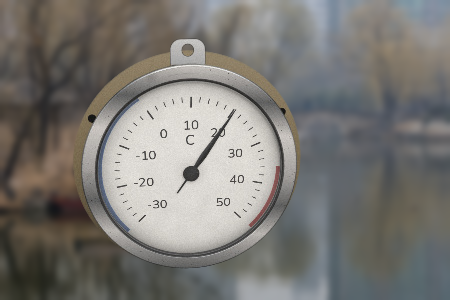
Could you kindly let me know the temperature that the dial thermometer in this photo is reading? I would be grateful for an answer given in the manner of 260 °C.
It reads 20 °C
